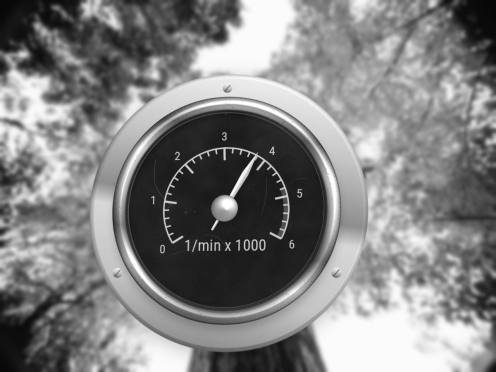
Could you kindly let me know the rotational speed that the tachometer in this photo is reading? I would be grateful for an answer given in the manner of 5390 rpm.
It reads 3800 rpm
